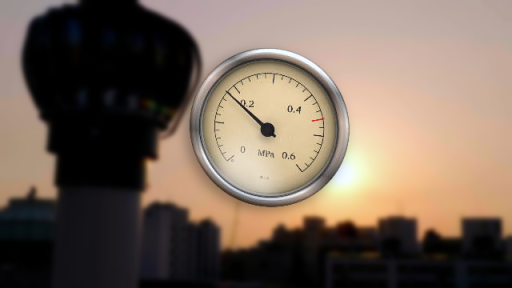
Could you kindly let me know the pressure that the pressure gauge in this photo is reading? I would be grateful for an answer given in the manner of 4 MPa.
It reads 0.18 MPa
